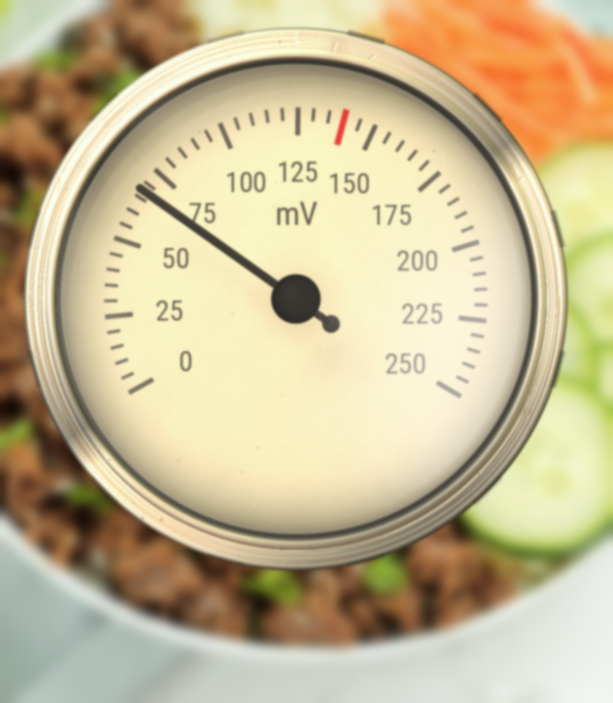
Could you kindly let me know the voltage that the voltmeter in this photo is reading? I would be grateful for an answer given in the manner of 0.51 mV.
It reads 67.5 mV
